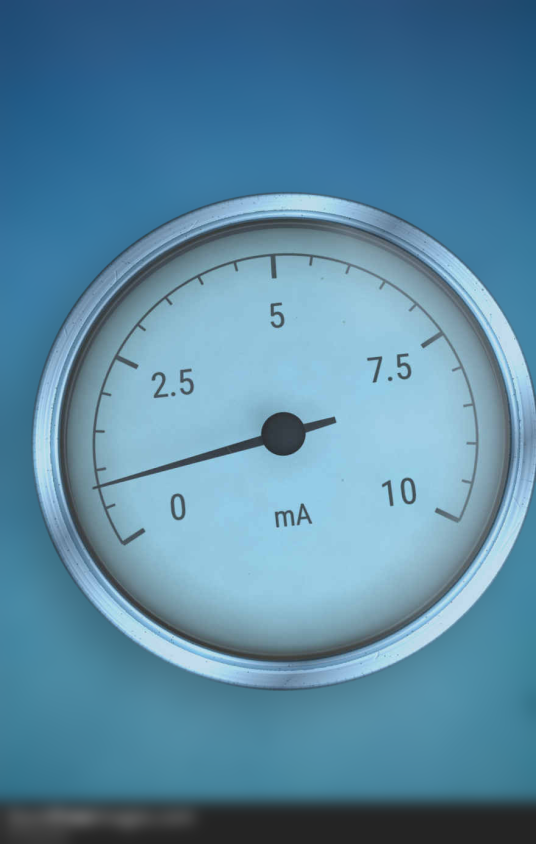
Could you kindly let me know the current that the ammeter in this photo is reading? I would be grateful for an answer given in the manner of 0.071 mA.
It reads 0.75 mA
